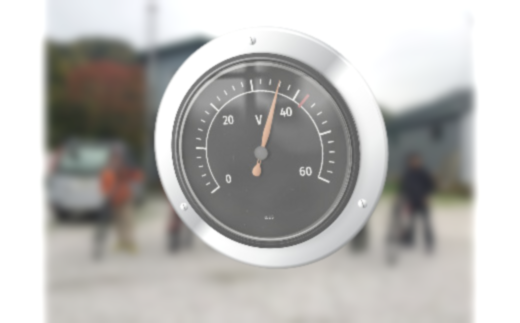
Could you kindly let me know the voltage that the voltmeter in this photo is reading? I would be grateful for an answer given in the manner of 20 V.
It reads 36 V
